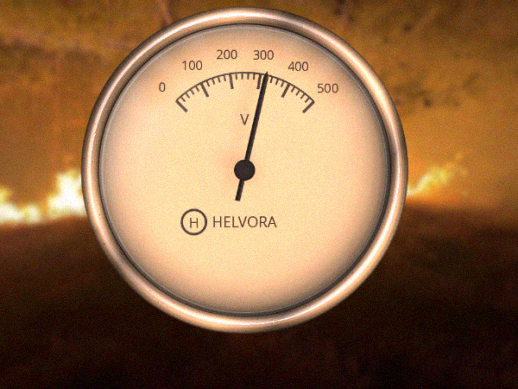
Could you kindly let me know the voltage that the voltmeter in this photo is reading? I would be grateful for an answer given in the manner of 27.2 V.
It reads 320 V
